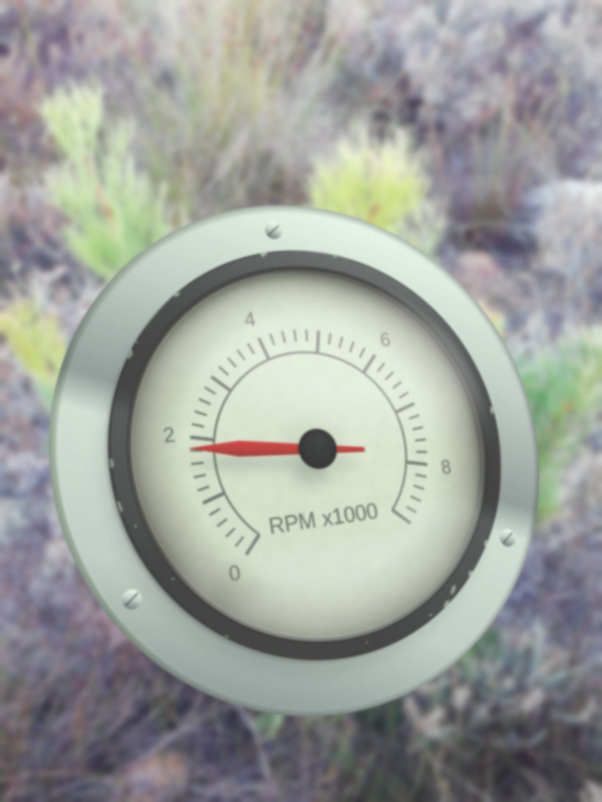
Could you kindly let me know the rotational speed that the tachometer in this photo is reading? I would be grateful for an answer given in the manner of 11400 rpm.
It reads 1800 rpm
